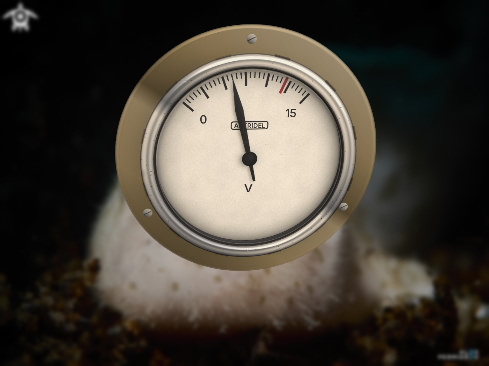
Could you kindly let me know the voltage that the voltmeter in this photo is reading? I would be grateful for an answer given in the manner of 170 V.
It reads 6 V
